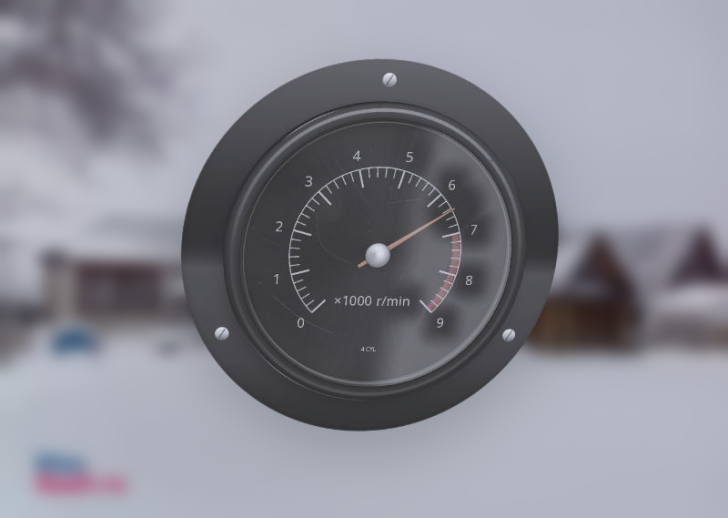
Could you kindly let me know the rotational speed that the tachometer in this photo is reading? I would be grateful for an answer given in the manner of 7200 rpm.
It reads 6400 rpm
